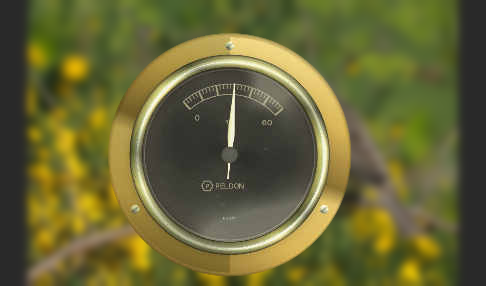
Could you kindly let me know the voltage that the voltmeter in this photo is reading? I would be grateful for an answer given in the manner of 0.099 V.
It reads 30 V
